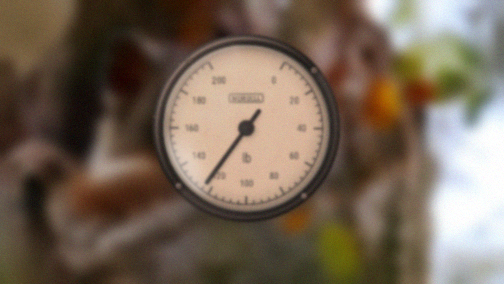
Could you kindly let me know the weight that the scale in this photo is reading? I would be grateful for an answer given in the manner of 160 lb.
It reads 124 lb
